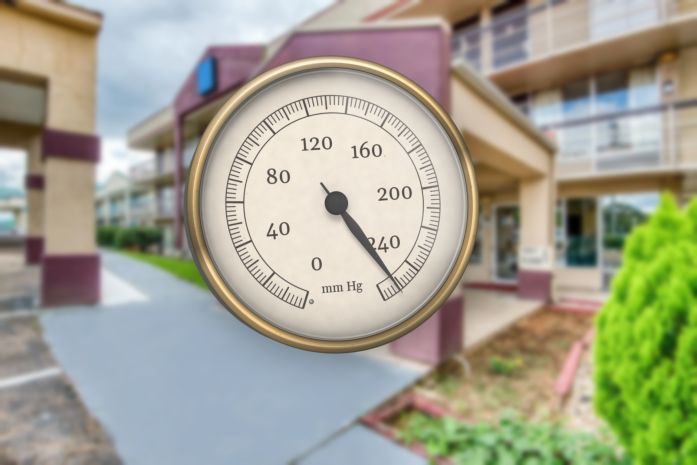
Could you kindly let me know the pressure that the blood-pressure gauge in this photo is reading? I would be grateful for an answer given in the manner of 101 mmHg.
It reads 252 mmHg
